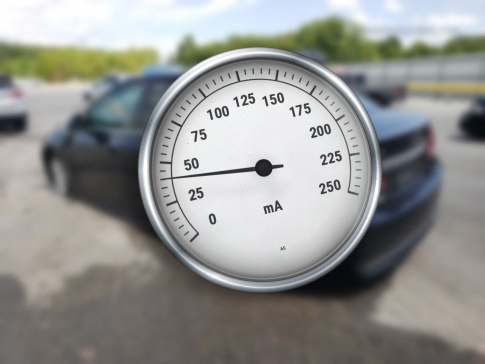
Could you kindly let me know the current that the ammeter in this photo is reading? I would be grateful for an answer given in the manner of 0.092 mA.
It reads 40 mA
